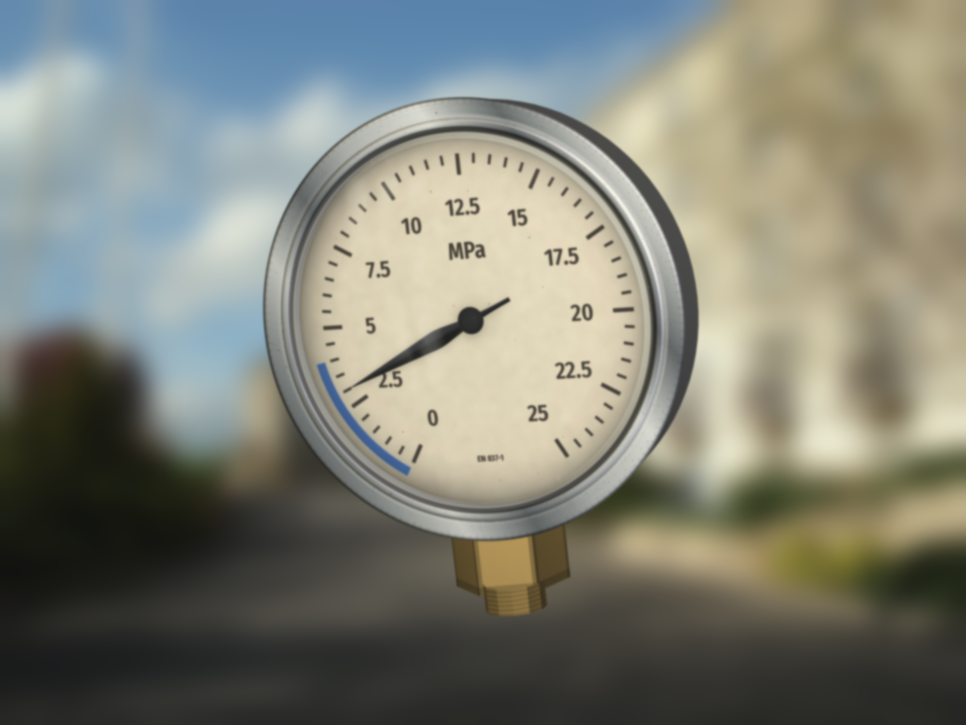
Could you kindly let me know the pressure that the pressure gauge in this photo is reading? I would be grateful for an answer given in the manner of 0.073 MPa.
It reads 3 MPa
